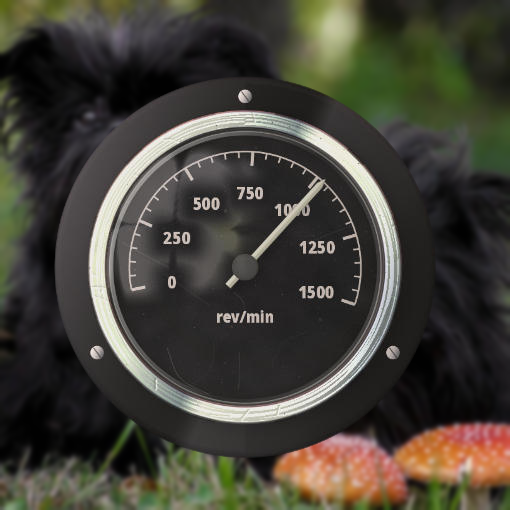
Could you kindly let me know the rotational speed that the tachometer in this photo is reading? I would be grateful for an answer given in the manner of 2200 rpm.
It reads 1025 rpm
